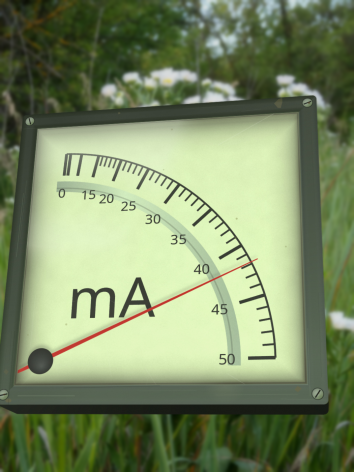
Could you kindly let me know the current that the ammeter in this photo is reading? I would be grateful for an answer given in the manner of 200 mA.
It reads 42 mA
